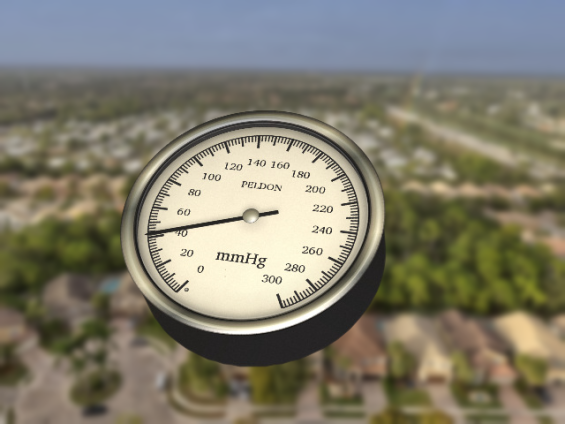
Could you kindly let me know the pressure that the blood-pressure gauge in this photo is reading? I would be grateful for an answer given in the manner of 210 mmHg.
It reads 40 mmHg
